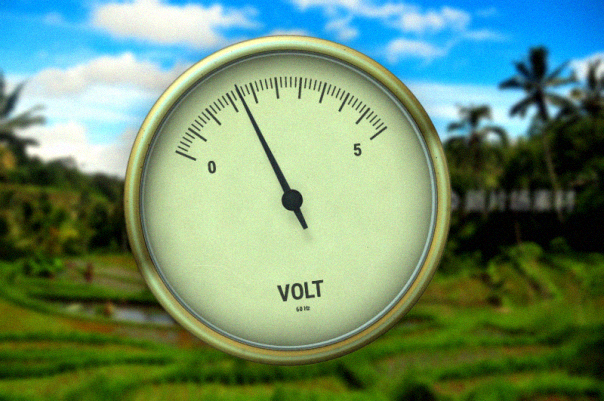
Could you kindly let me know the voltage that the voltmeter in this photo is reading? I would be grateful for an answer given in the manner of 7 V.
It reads 1.7 V
